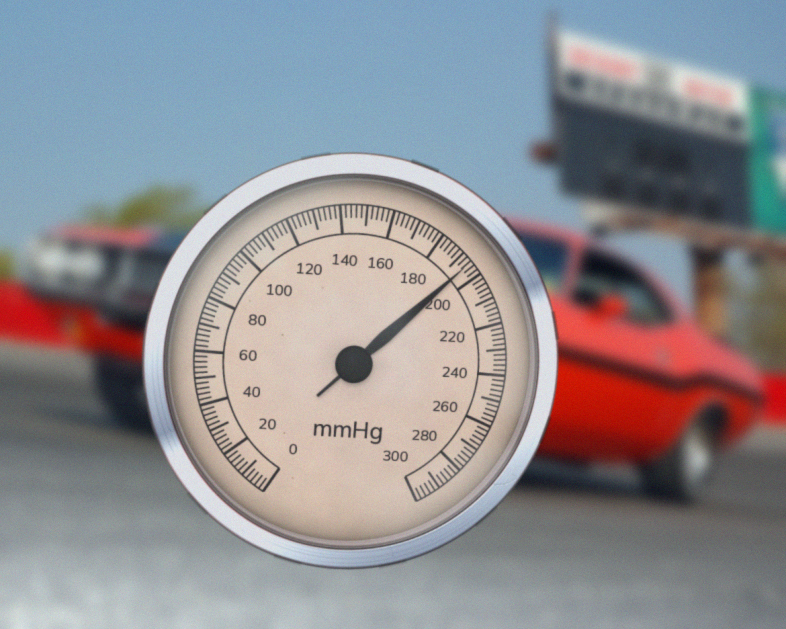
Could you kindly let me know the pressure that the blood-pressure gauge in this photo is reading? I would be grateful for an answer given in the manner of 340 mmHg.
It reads 194 mmHg
